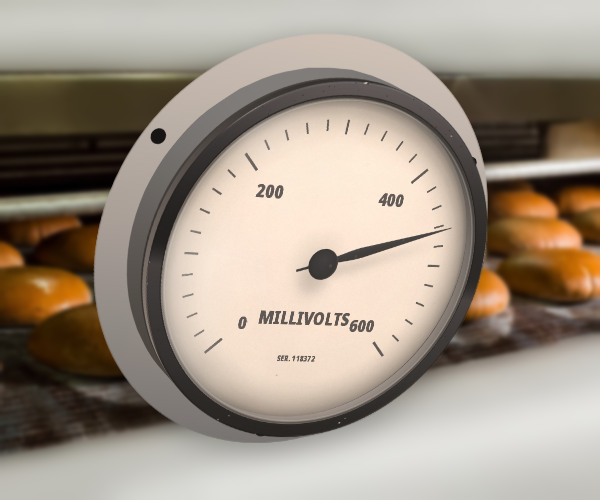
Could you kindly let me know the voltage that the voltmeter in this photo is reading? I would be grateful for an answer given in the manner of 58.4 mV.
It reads 460 mV
